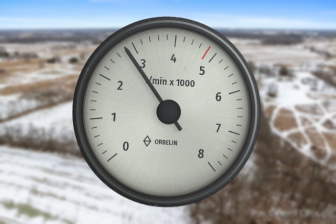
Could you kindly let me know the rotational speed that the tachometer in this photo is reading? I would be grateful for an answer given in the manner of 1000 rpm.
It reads 2800 rpm
